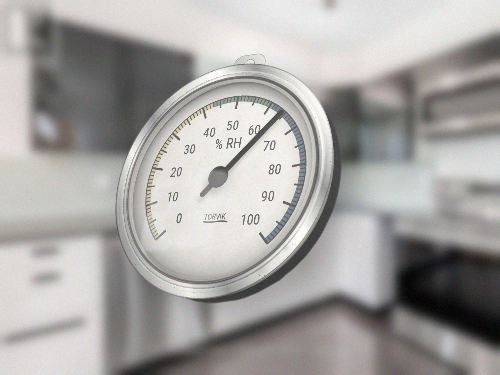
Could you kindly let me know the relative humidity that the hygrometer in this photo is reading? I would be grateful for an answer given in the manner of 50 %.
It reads 65 %
